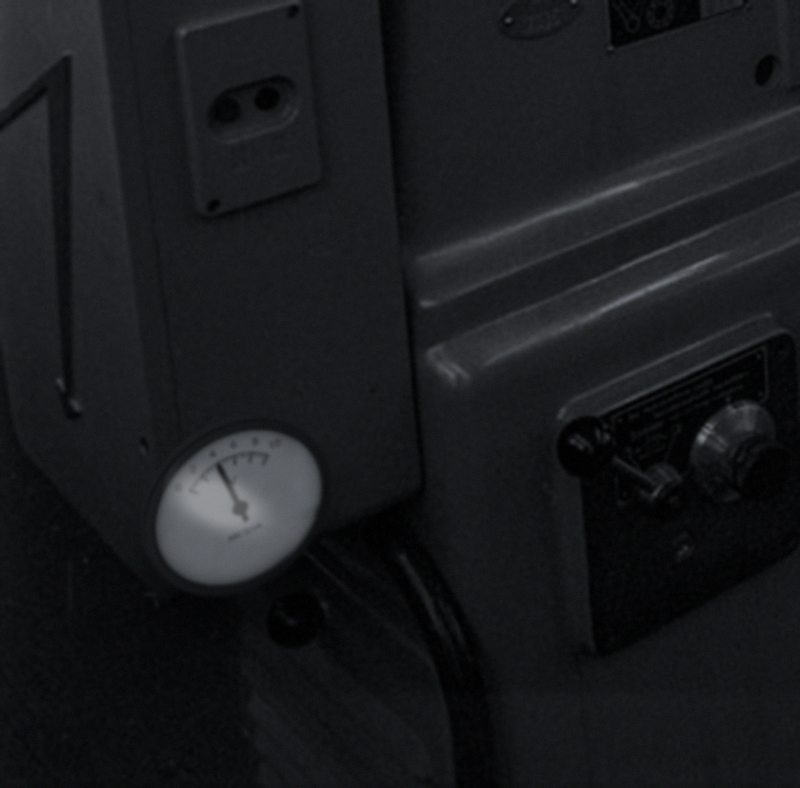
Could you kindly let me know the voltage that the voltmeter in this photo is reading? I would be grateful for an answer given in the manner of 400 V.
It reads 4 V
